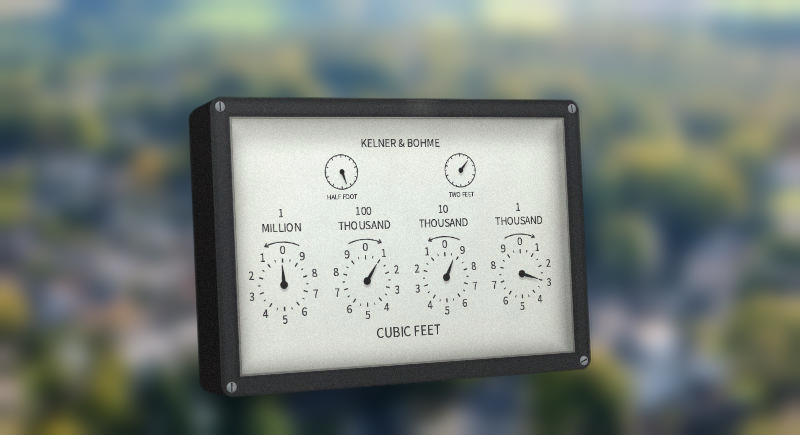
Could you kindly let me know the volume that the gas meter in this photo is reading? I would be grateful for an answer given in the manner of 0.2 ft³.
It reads 9300 ft³
